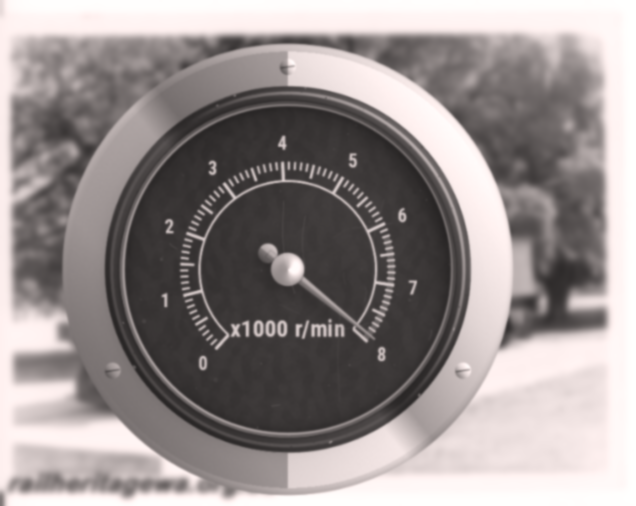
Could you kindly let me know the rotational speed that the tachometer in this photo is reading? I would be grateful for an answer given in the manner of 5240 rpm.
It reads 7900 rpm
